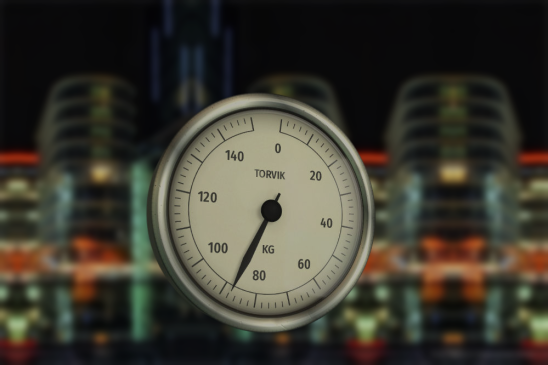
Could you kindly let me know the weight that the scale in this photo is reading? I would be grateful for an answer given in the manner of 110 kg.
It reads 88 kg
